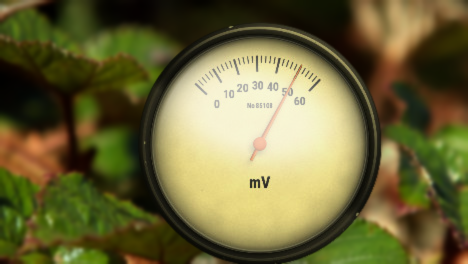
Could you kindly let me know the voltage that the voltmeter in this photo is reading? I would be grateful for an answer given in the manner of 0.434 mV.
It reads 50 mV
